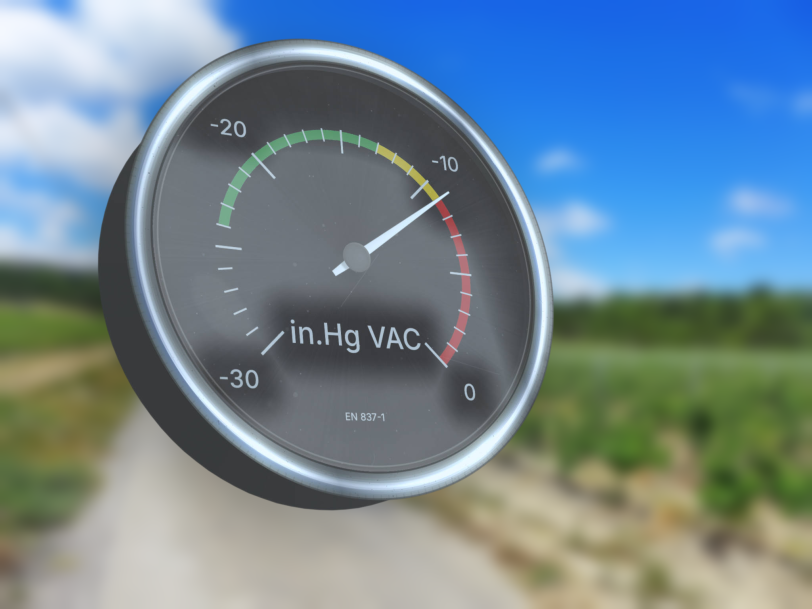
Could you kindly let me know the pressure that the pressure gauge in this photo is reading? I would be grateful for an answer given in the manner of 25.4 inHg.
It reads -9 inHg
